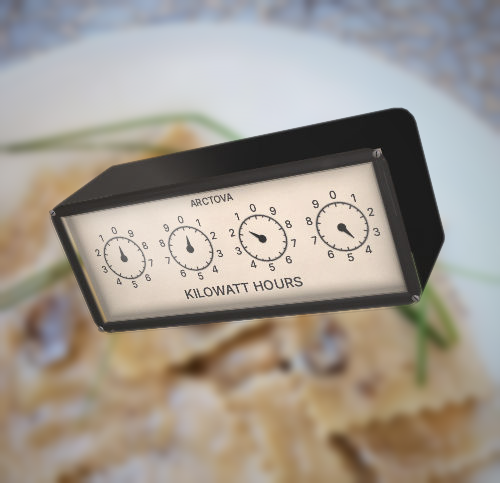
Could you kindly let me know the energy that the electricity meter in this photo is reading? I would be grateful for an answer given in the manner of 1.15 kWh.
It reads 14 kWh
